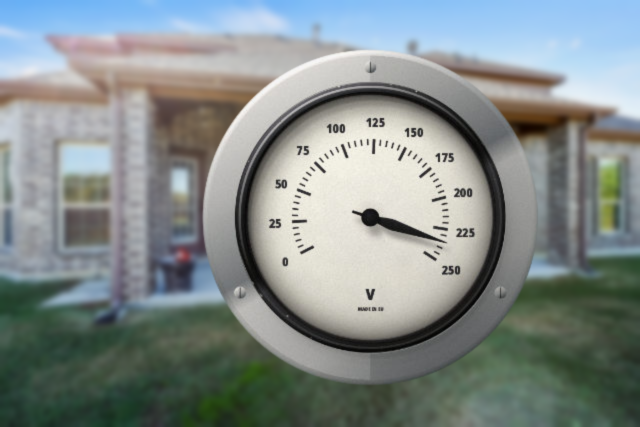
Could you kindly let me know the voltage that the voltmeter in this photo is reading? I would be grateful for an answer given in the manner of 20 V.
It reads 235 V
